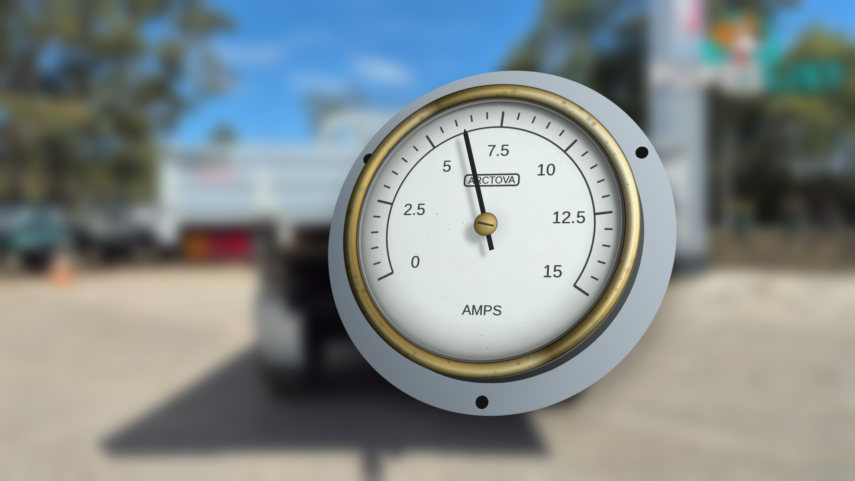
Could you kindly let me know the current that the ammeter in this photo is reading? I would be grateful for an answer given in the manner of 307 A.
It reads 6.25 A
